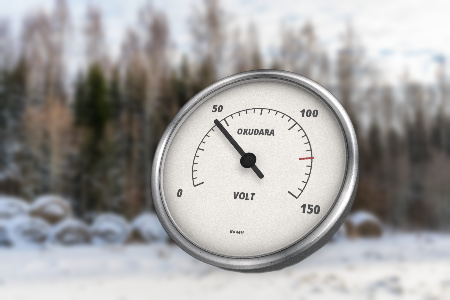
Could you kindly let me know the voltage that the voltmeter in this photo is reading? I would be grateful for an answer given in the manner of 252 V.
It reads 45 V
